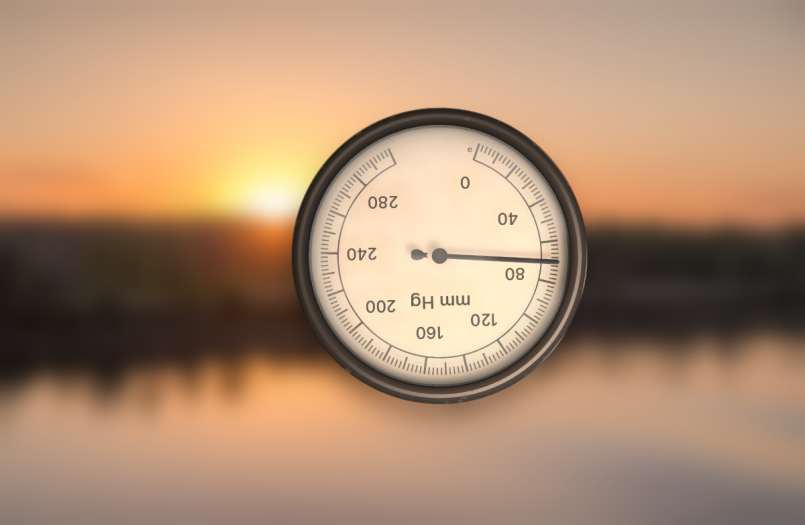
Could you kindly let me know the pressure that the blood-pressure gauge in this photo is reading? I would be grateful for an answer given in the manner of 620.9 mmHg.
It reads 70 mmHg
